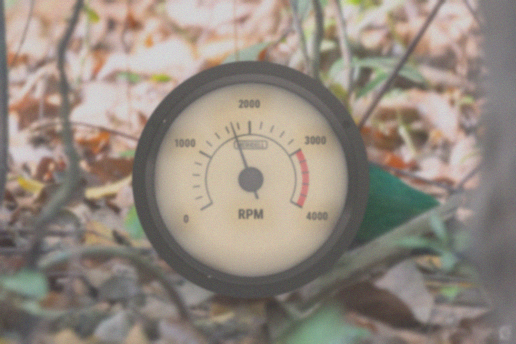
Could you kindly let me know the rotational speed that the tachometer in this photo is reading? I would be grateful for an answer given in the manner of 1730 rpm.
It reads 1700 rpm
